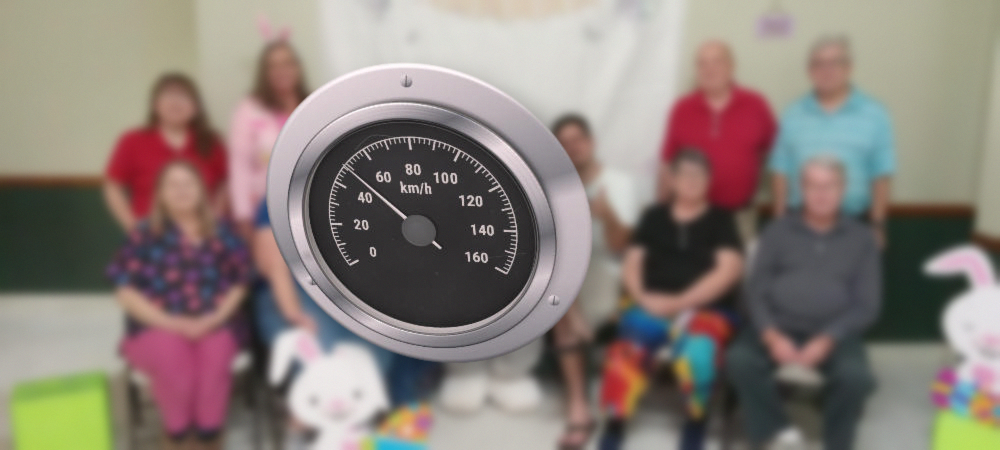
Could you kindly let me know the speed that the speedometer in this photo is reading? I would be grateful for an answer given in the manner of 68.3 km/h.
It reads 50 km/h
